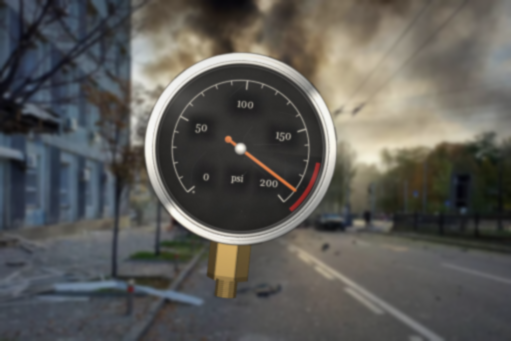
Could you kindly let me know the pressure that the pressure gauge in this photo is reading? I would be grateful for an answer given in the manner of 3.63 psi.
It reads 190 psi
